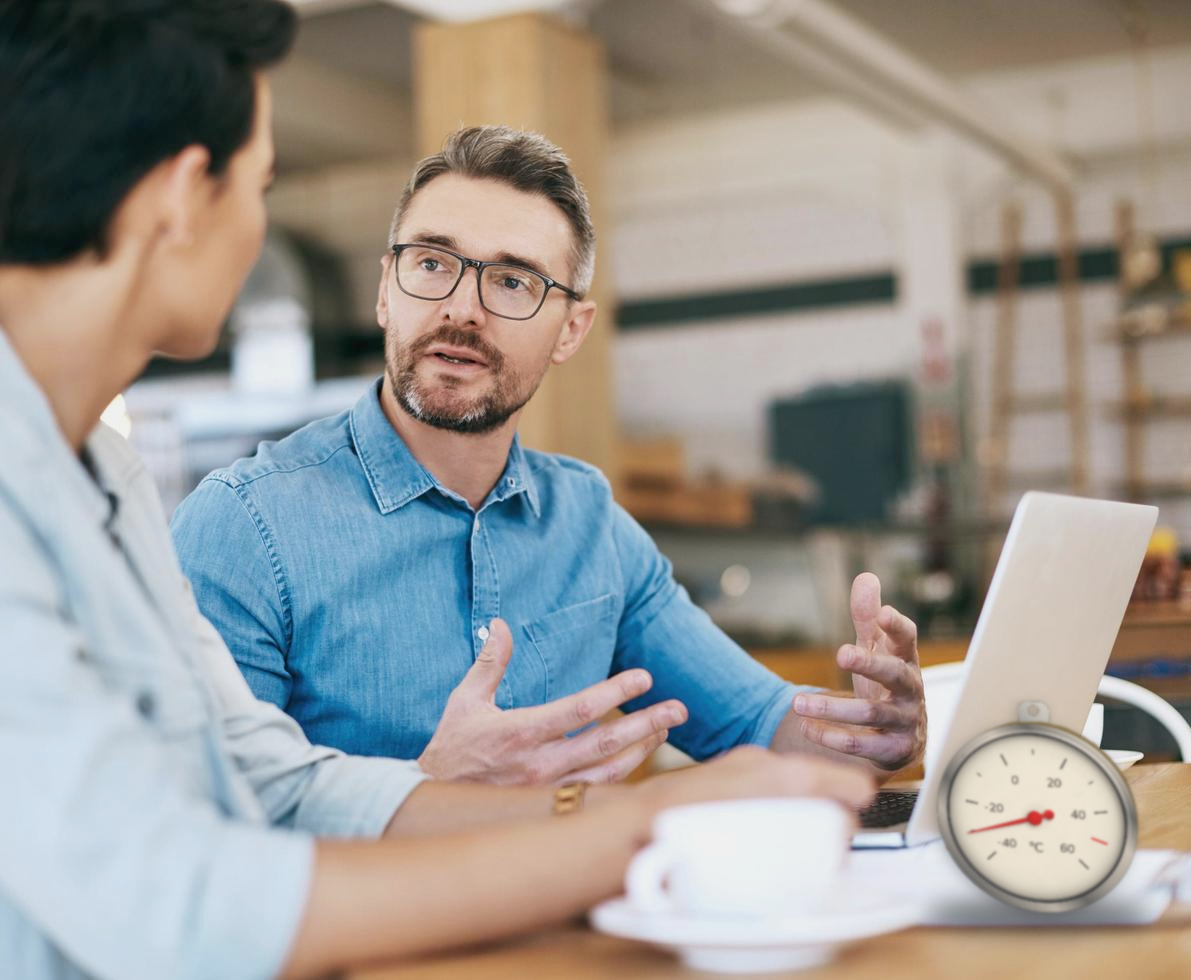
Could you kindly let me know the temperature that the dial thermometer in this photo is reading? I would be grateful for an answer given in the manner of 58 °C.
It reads -30 °C
